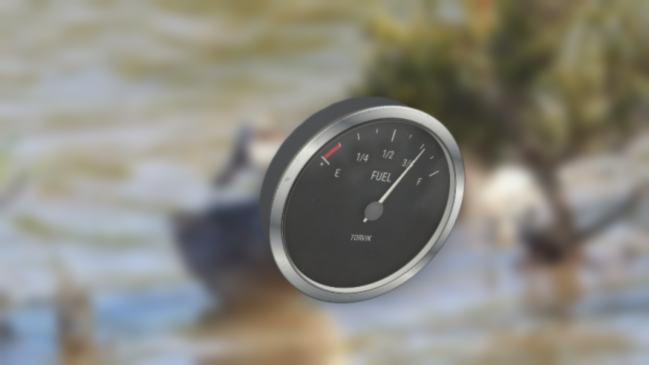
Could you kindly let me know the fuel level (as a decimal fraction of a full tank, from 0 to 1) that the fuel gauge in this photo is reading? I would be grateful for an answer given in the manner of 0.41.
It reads 0.75
